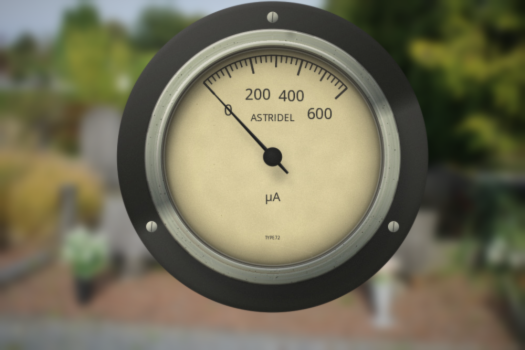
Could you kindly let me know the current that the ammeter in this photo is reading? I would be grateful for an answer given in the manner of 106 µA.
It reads 0 µA
